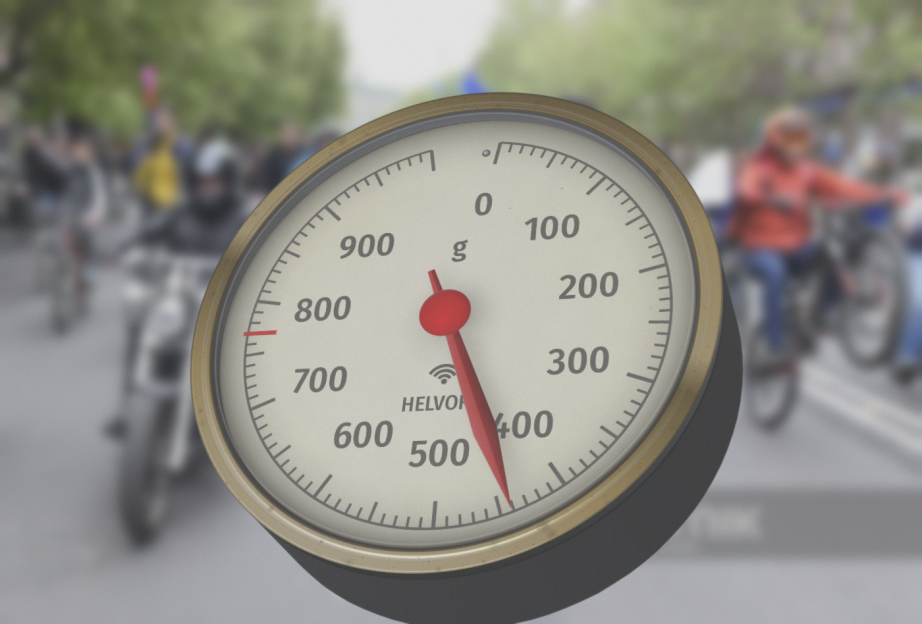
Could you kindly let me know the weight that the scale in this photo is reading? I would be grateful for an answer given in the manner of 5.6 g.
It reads 440 g
